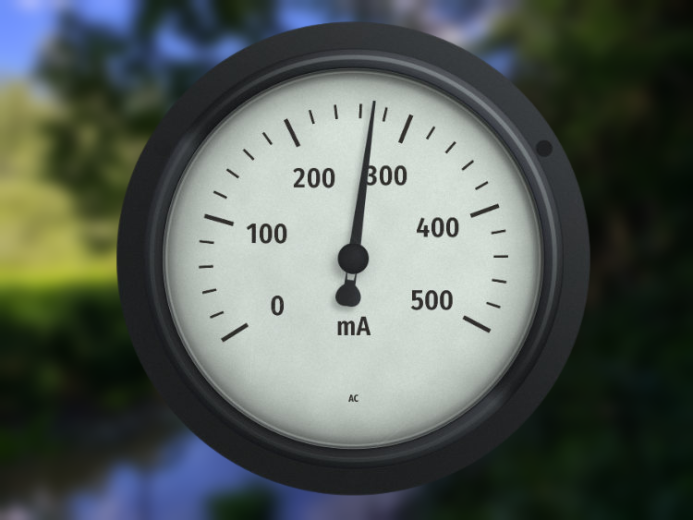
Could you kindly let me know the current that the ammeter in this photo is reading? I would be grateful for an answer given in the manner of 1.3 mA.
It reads 270 mA
